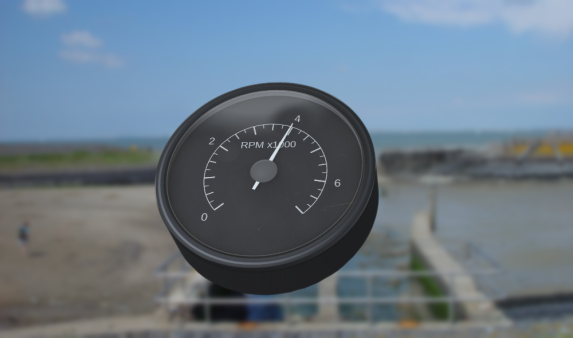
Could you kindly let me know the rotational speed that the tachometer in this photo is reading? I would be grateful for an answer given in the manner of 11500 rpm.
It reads 4000 rpm
